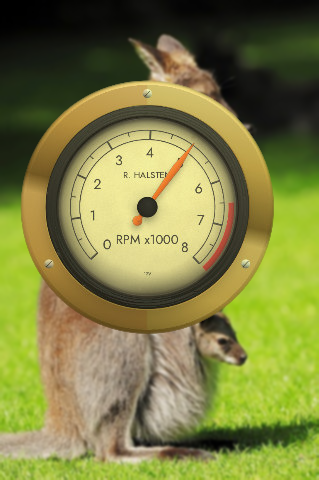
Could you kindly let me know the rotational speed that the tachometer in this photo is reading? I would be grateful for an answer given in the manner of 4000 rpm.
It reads 5000 rpm
